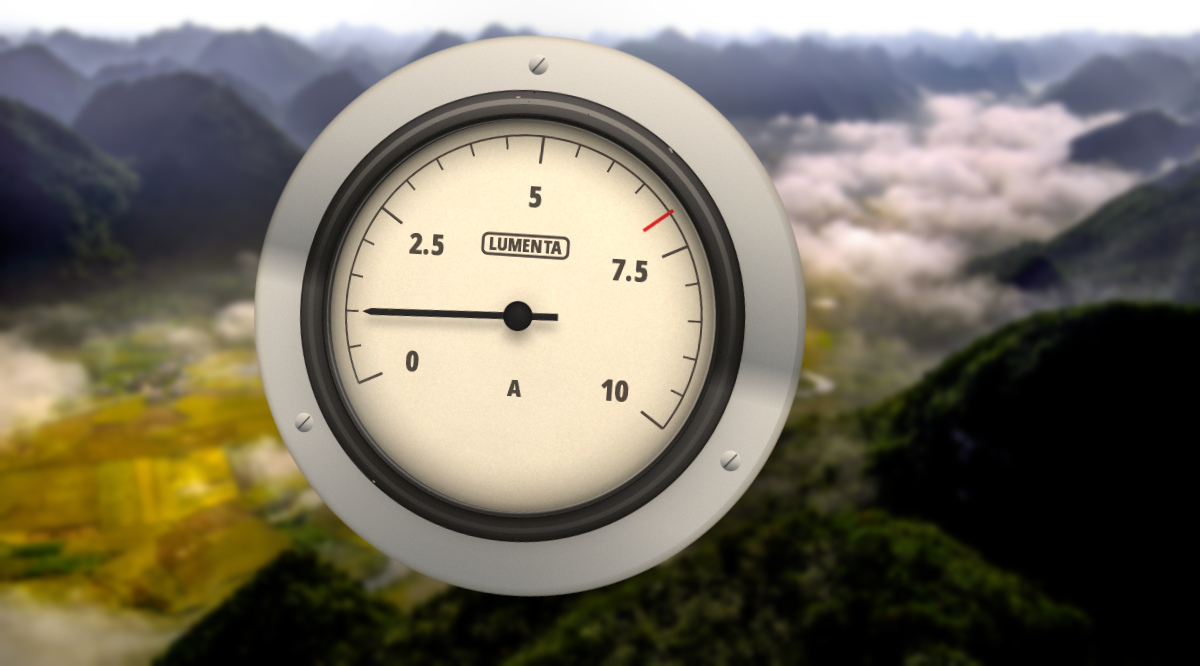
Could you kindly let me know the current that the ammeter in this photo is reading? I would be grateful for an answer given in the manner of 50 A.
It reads 1 A
